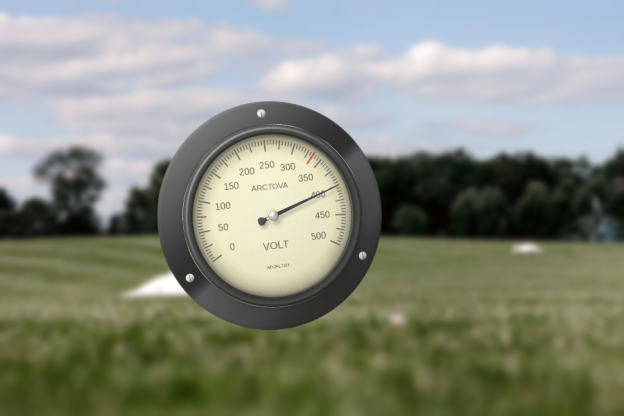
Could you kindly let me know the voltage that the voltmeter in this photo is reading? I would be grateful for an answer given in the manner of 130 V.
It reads 400 V
